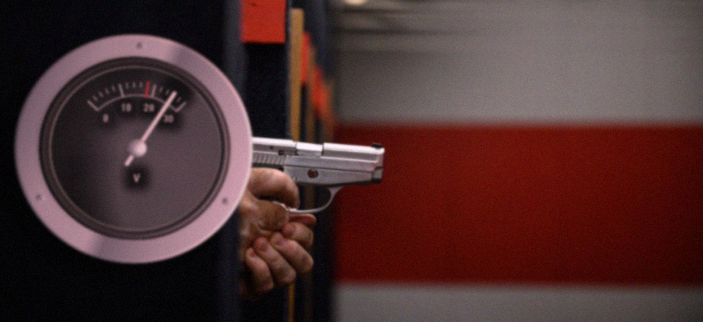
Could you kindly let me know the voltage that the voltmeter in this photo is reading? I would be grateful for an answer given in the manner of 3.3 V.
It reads 26 V
